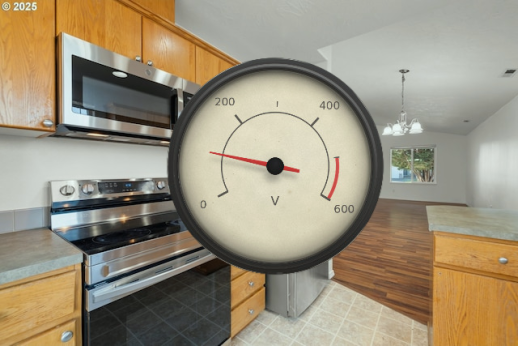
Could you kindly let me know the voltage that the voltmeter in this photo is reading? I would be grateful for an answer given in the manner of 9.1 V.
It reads 100 V
